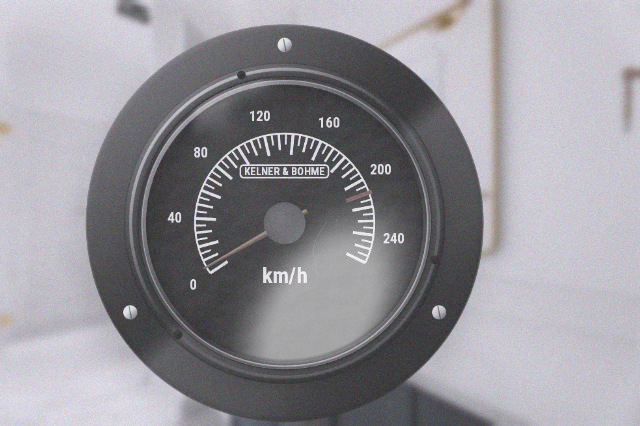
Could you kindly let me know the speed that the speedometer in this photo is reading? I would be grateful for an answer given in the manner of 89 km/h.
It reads 5 km/h
